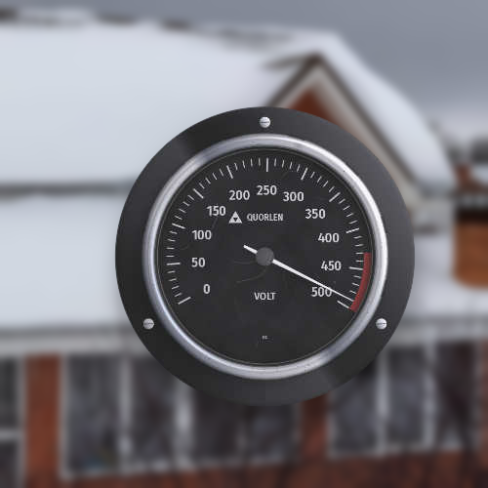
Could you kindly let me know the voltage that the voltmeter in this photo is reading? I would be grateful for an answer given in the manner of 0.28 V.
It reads 490 V
